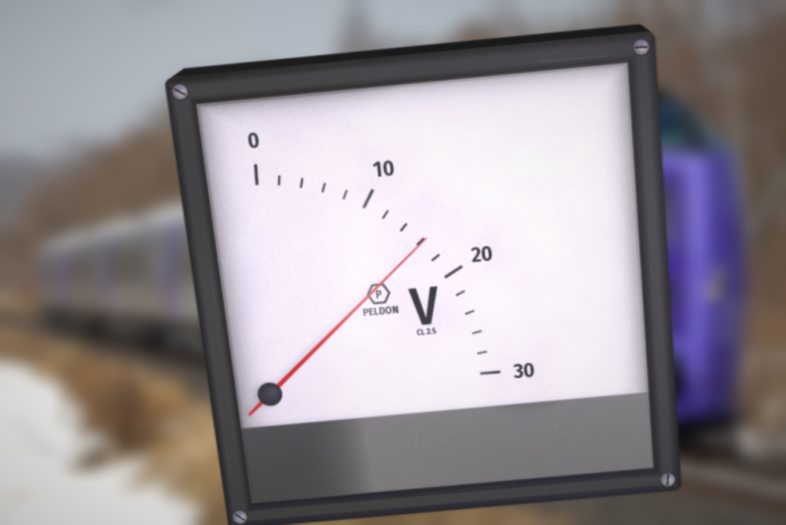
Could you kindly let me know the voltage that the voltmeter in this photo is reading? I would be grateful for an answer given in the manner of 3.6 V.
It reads 16 V
